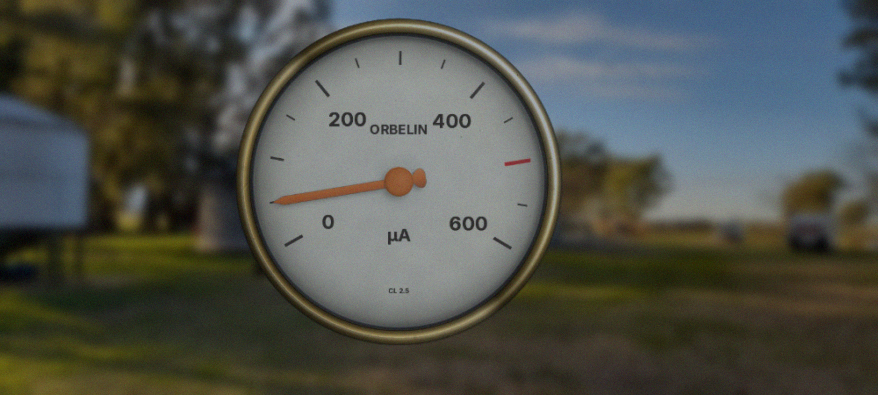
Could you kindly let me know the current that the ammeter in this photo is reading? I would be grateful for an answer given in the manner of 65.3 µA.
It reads 50 µA
